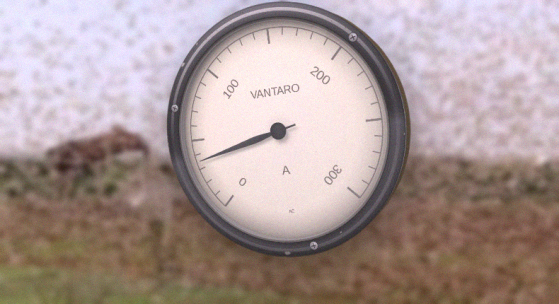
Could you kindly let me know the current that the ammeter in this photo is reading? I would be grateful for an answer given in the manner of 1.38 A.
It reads 35 A
